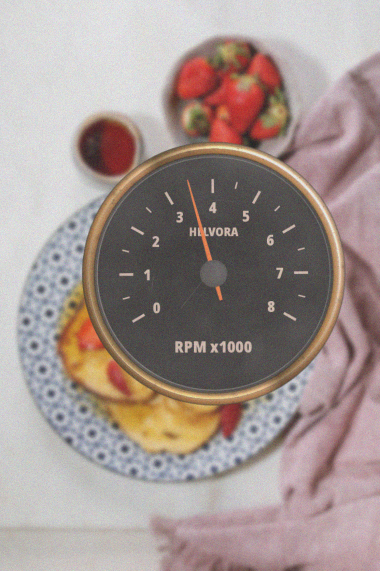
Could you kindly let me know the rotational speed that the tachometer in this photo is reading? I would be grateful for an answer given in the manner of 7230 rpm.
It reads 3500 rpm
